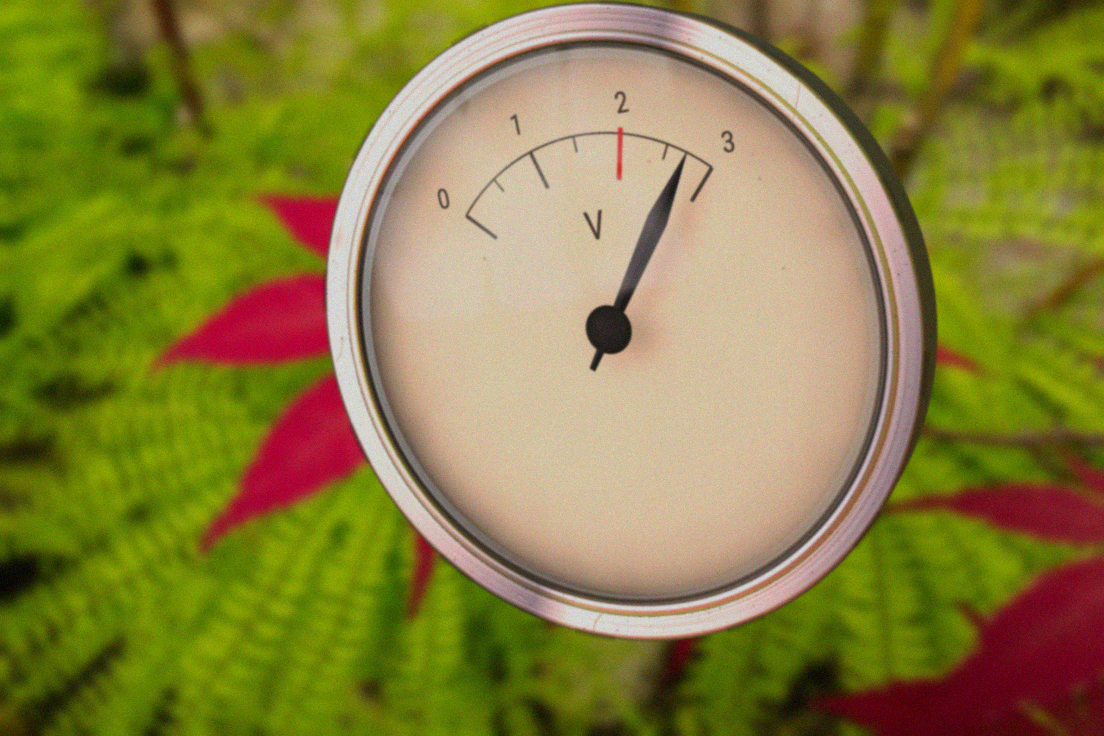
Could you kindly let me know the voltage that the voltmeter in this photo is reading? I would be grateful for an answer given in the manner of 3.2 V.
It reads 2.75 V
